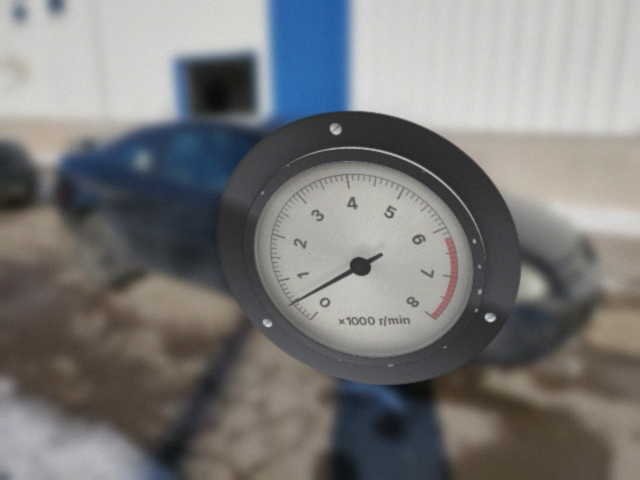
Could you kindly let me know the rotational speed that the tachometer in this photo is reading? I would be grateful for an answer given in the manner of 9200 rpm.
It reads 500 rpm
